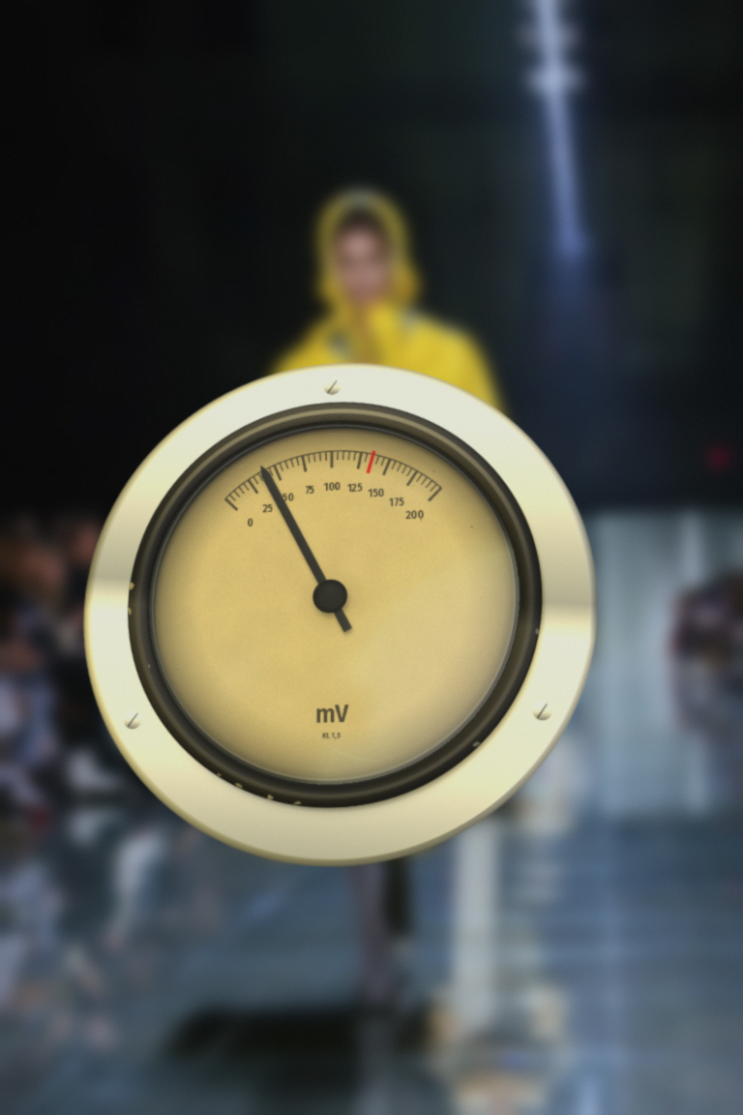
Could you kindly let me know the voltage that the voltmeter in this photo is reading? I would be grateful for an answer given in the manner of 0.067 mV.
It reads 40 mV
